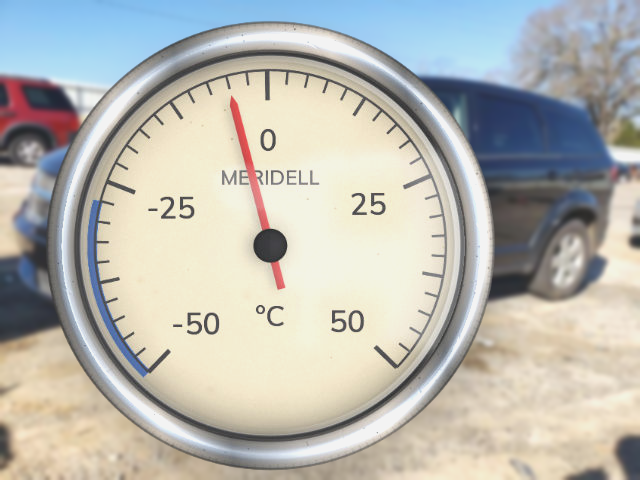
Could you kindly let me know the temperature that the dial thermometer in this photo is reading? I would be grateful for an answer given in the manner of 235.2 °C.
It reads -5 °C
